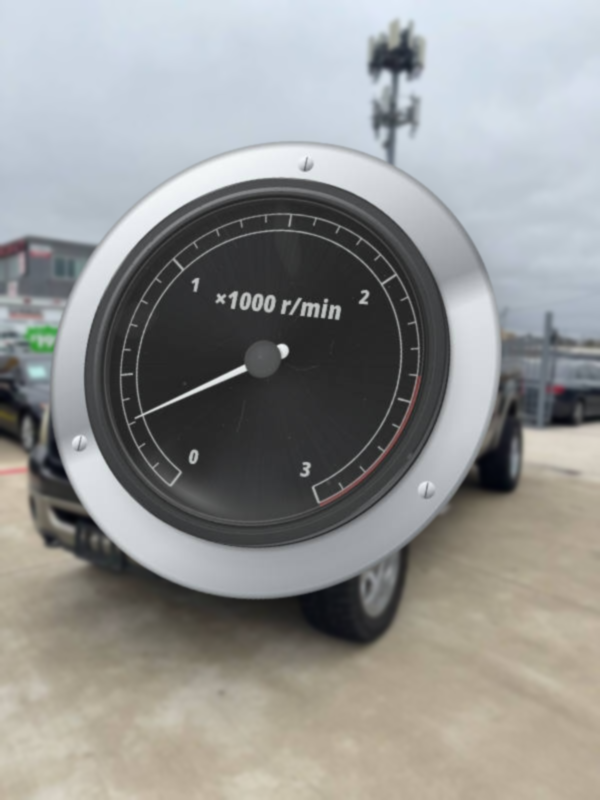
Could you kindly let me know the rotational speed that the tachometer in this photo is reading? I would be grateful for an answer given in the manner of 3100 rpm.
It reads 300 rpm
